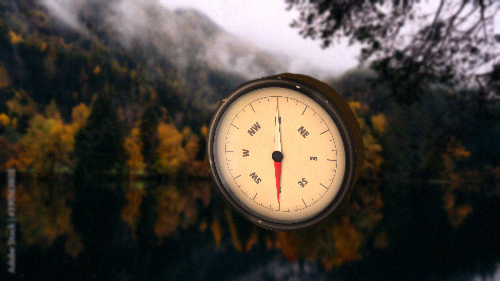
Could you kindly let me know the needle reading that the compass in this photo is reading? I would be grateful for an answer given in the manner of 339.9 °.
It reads 180 °
